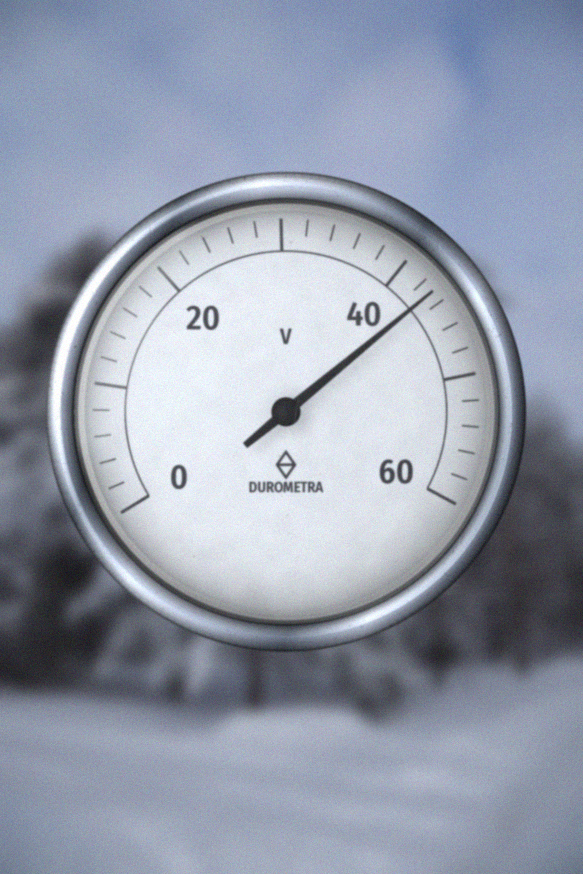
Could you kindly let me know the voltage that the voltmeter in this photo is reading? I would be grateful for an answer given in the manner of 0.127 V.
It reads 43 V
